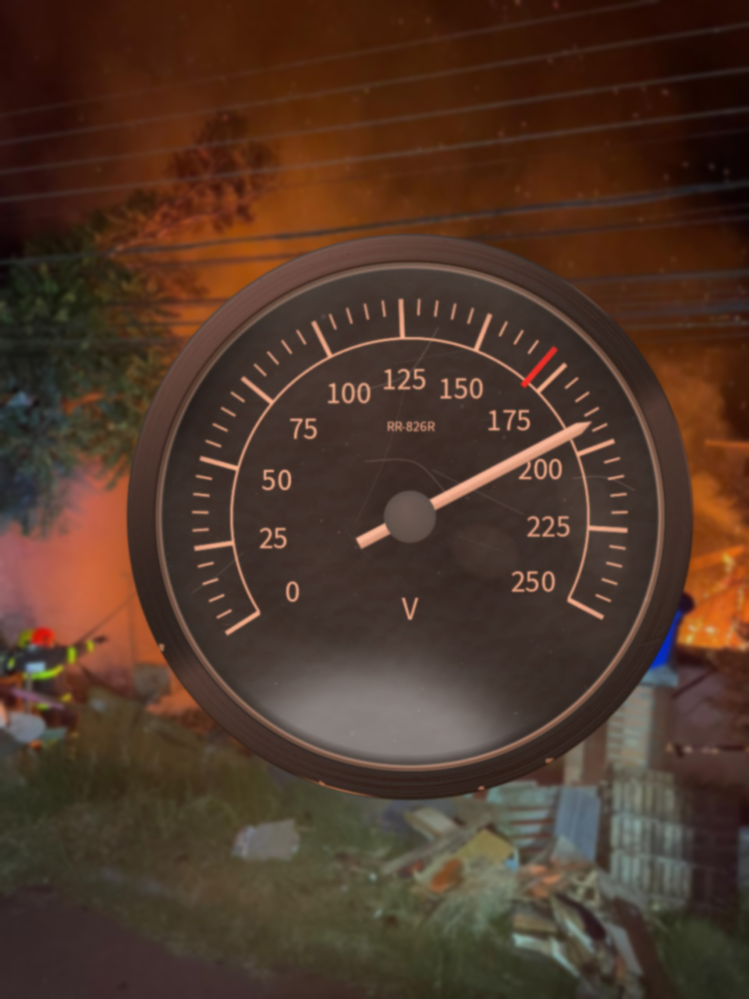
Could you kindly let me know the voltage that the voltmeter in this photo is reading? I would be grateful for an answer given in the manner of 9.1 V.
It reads 192.5 V
